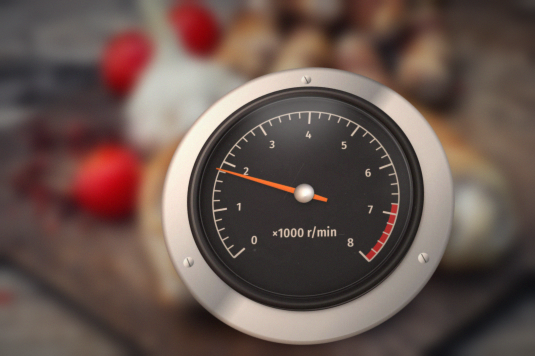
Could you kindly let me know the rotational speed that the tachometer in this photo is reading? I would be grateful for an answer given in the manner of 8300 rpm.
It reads 1800 rpm
